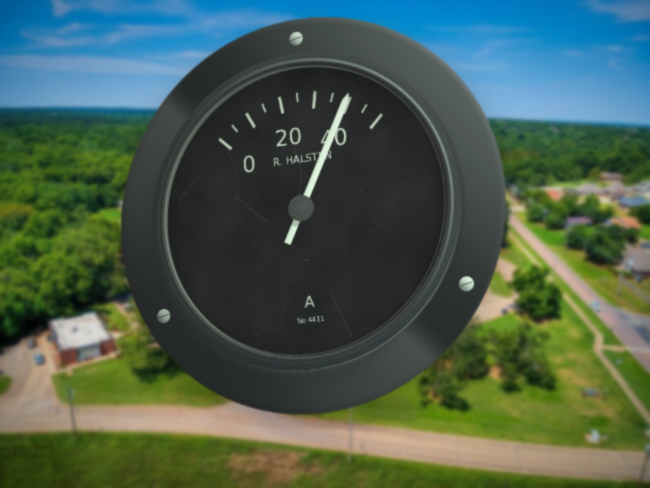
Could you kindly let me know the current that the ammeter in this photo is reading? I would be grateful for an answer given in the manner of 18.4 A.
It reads 40 A
